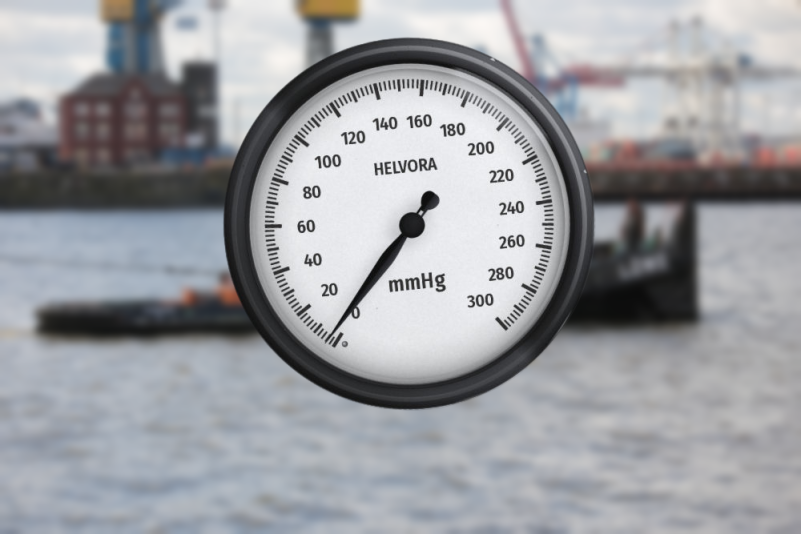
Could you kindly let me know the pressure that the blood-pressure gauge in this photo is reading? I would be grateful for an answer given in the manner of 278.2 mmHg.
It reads 4 mmHg
